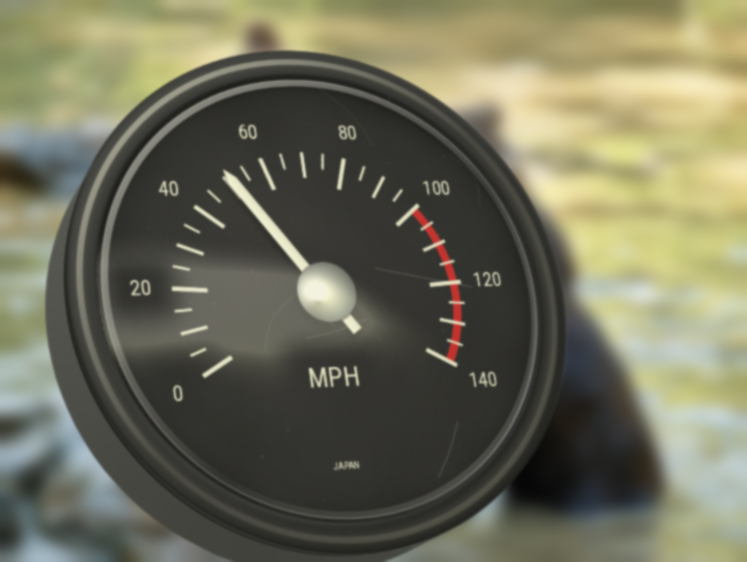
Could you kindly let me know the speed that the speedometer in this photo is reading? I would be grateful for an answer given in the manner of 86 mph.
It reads 50 mph
